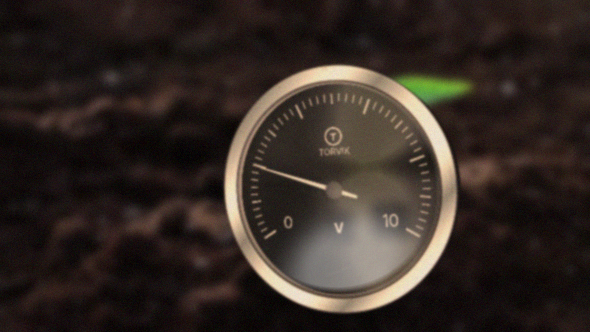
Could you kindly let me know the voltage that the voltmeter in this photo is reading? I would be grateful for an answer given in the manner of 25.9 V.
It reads 2 V
